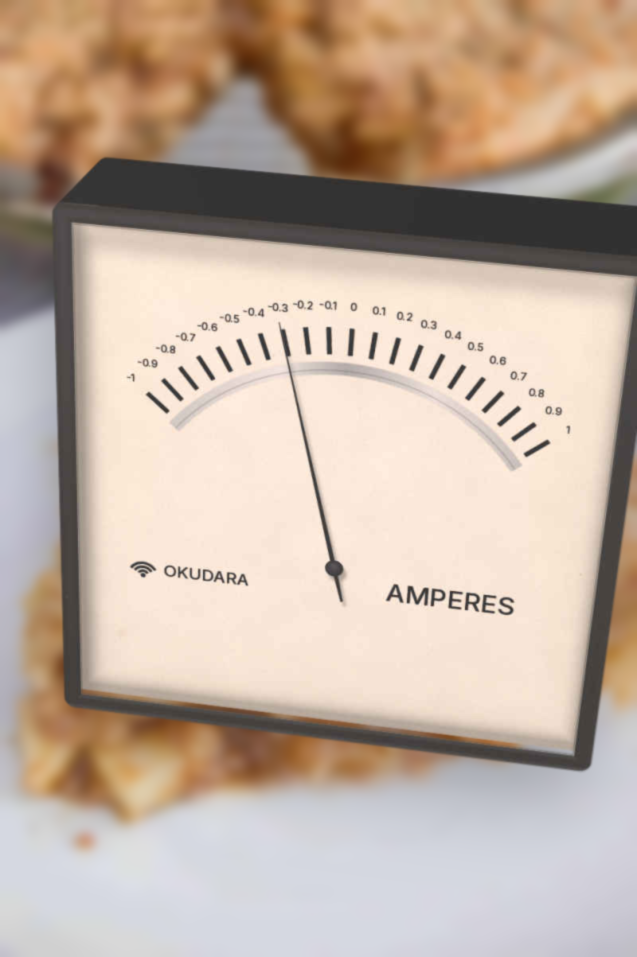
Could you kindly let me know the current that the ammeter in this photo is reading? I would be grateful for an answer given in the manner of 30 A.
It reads -0.3 A
